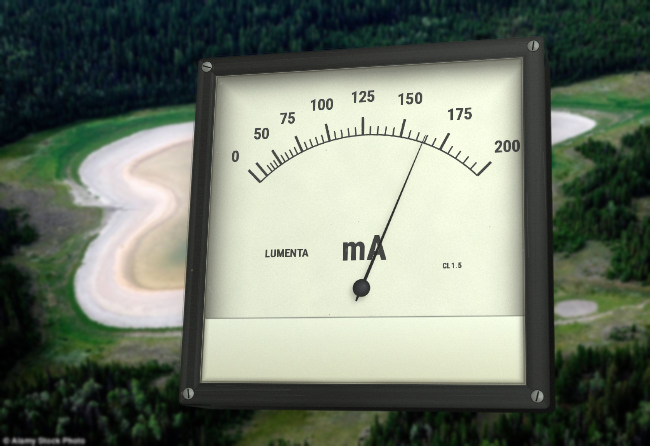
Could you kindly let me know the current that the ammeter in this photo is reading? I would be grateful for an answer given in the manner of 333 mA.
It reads 165 mA
